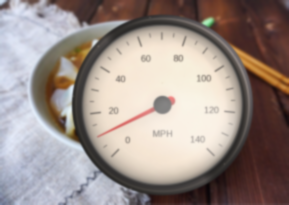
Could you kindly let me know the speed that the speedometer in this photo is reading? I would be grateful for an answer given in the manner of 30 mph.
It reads 10 mph
